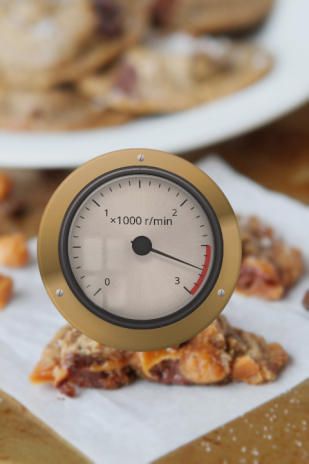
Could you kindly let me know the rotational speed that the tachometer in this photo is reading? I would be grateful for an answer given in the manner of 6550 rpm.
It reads 2750 rpm
